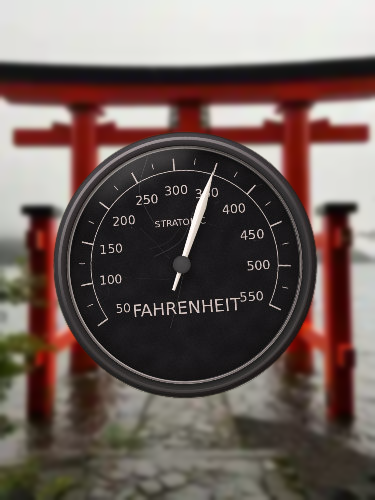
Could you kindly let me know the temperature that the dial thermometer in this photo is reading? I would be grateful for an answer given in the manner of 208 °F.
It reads 350 °F
